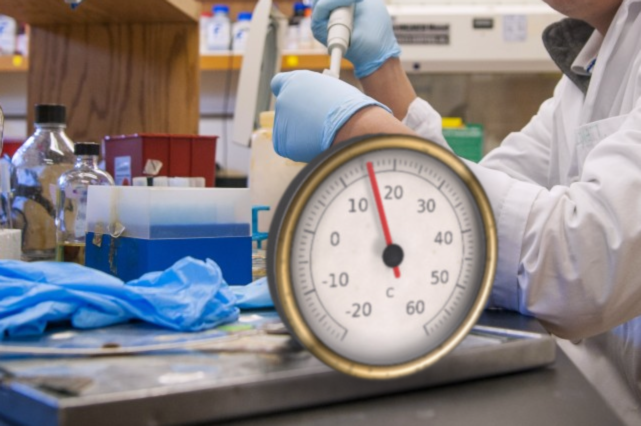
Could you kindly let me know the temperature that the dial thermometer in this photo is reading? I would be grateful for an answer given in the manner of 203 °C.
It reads 15 °C
